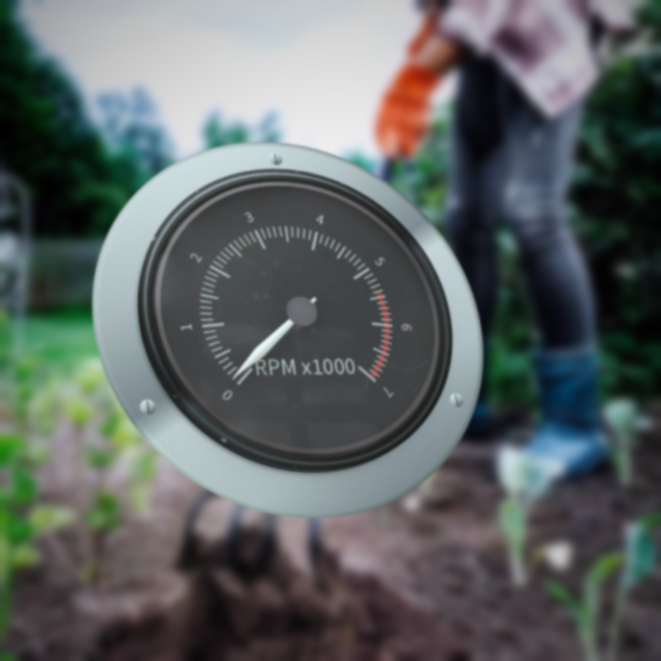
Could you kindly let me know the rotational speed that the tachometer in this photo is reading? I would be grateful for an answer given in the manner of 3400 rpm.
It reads 100 rpm
